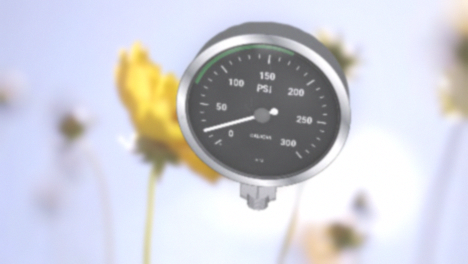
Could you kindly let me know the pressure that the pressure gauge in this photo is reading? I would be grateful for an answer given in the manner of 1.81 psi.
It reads 20 psi
